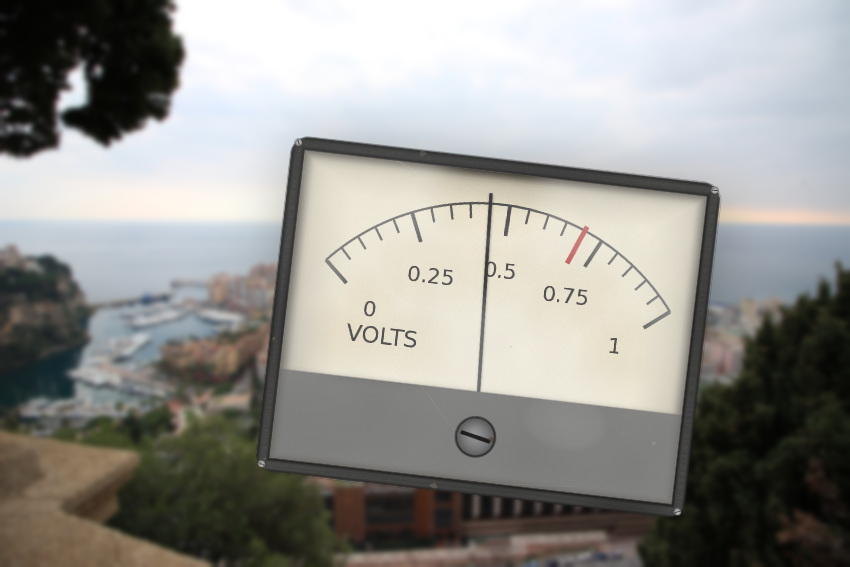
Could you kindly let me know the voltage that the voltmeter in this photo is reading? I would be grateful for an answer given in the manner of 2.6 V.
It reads 0.45 V
